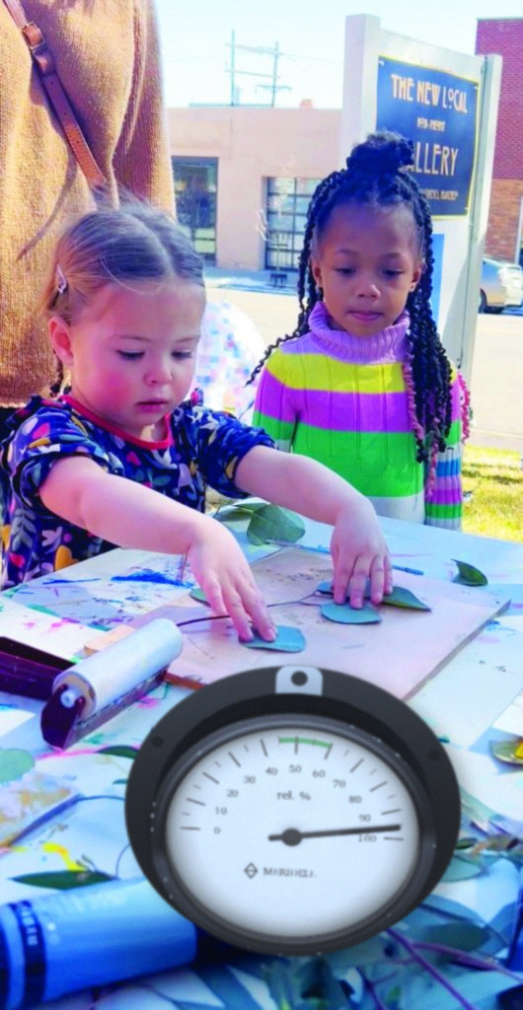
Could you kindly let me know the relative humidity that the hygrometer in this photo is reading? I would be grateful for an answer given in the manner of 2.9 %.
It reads 95 %
